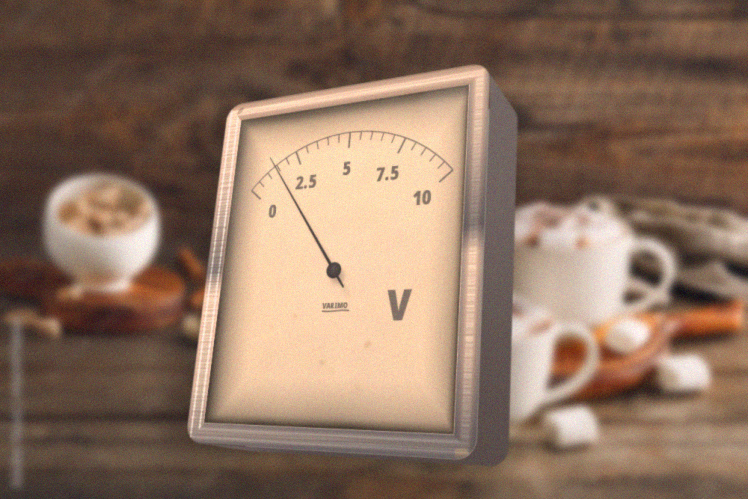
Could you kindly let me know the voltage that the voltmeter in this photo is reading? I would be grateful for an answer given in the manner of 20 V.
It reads 1.5 V
